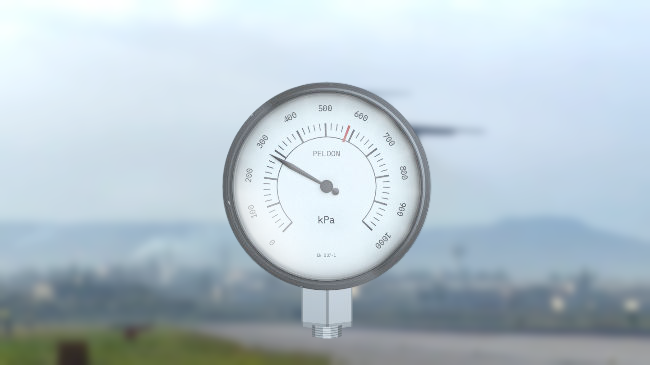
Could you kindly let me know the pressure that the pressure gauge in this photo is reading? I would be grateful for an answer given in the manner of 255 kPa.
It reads 280 kPa
